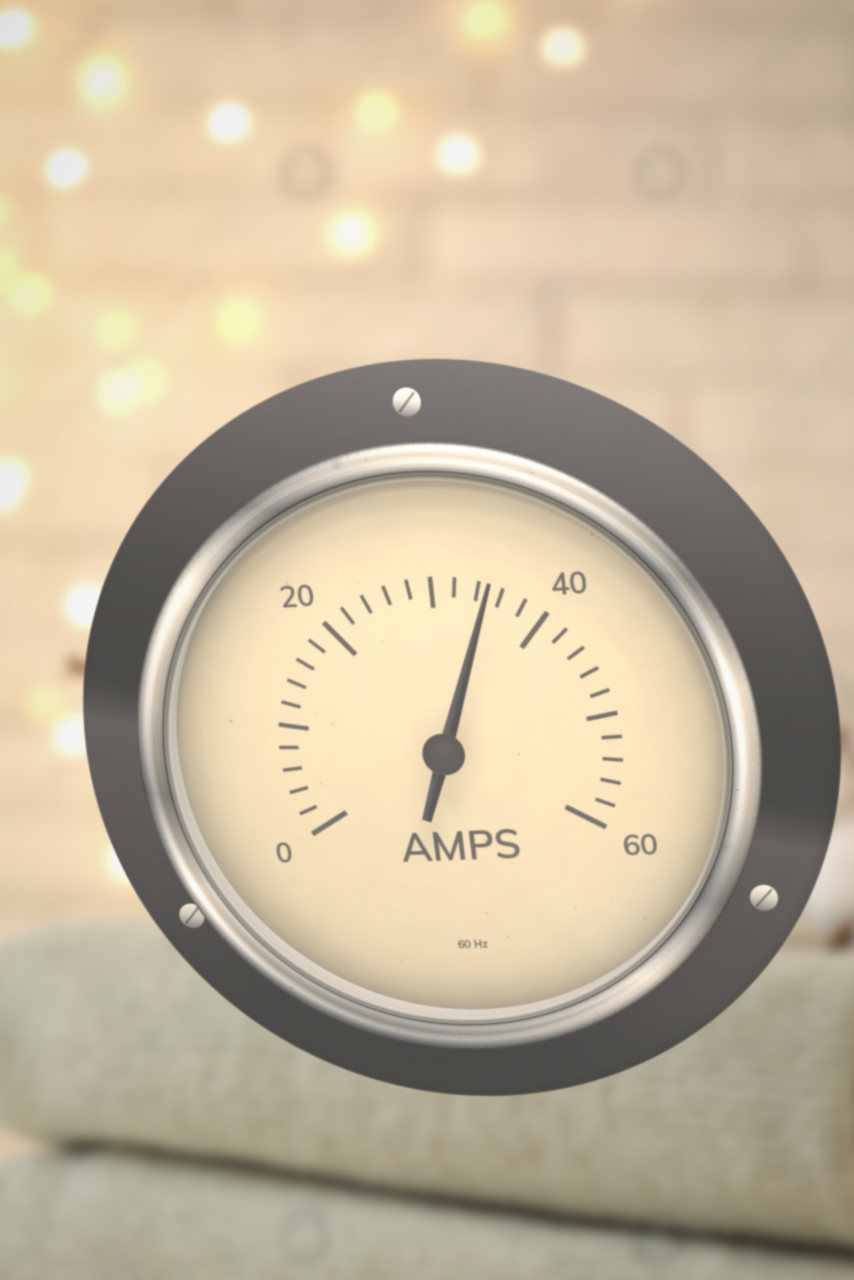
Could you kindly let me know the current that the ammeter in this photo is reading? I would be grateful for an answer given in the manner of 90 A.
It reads 35 A
